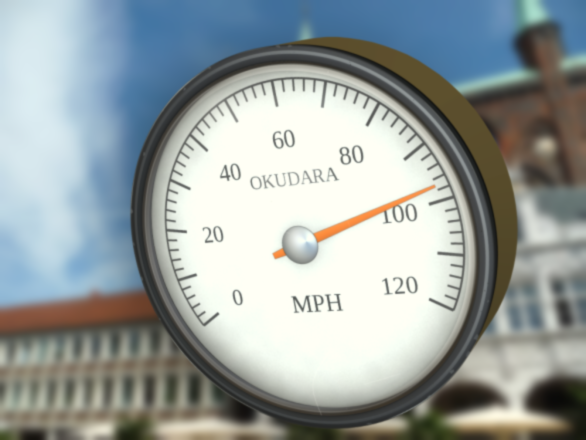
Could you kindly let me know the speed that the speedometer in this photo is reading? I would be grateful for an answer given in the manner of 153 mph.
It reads 97 mph
